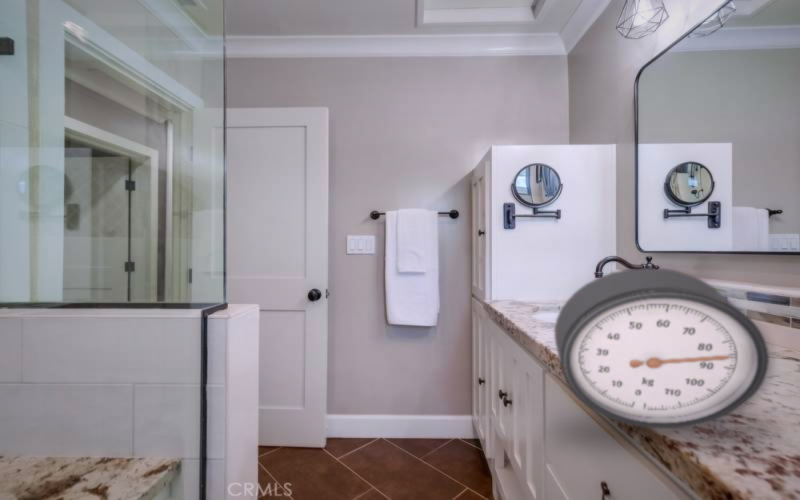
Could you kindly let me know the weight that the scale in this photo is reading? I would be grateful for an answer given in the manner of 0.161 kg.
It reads 85 kg
